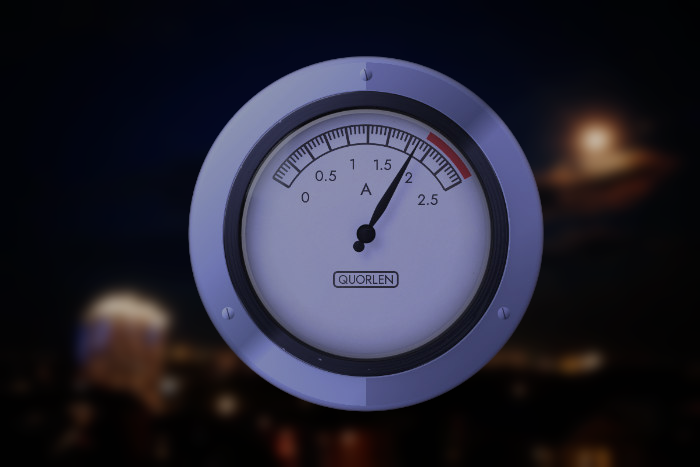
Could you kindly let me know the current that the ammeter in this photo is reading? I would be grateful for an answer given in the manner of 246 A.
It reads 1.85 A
